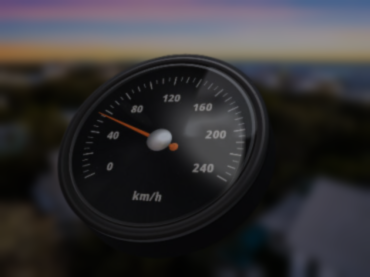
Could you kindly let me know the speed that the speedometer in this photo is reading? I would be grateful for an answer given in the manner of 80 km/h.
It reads 55 km/h
